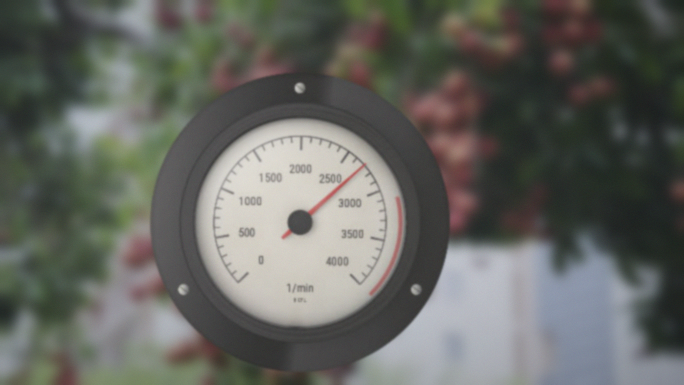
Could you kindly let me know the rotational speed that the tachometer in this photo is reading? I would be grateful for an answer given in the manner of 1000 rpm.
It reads 2700 rpm
